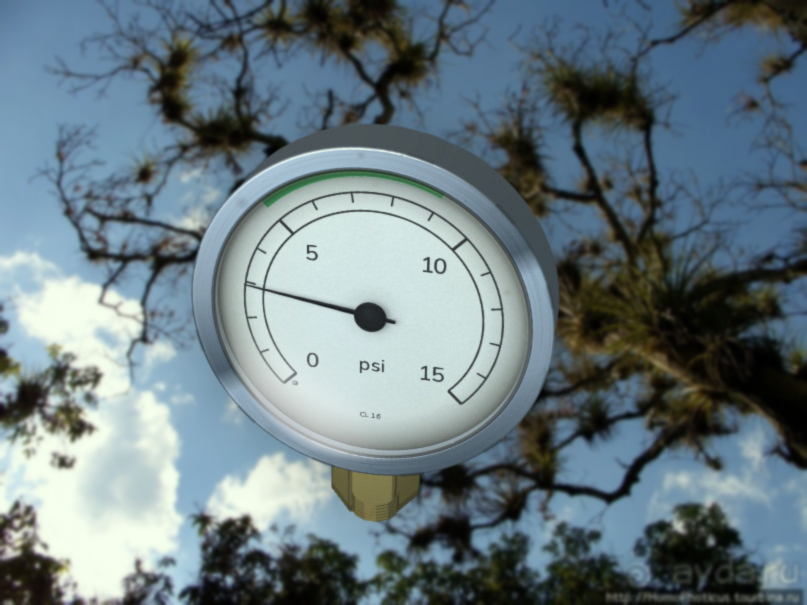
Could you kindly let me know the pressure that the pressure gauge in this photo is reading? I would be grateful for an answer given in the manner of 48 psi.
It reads 3 psi
